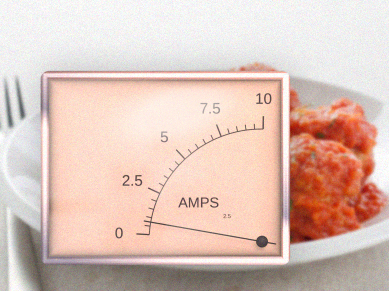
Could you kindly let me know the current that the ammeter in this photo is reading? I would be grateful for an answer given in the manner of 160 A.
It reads 0.75 A
